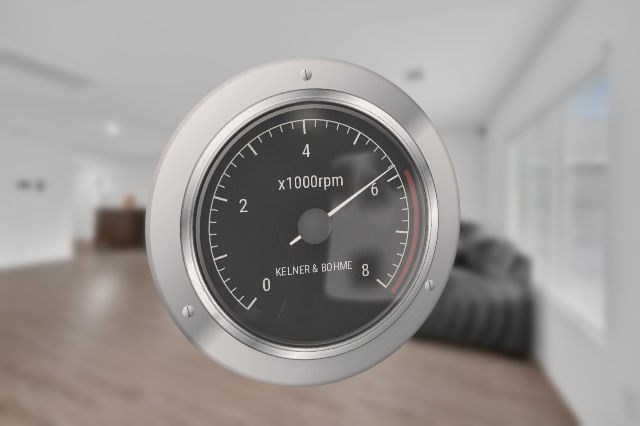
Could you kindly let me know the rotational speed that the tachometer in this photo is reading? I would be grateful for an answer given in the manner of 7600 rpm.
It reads 5800 rpm
